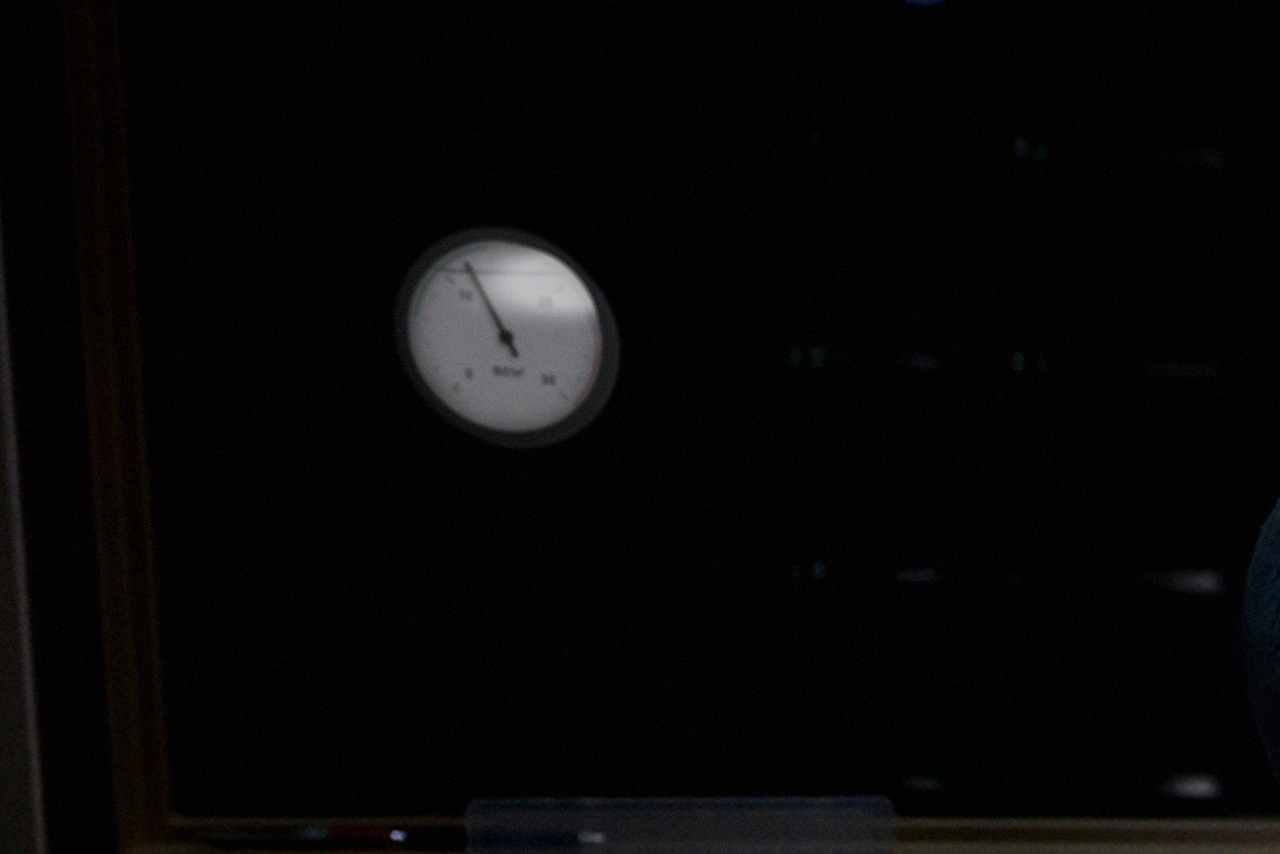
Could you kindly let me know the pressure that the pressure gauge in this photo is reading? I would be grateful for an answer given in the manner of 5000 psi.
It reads 12 psi
